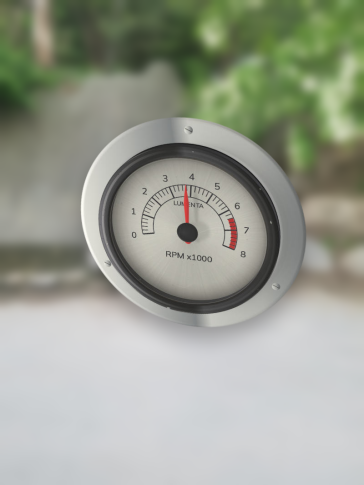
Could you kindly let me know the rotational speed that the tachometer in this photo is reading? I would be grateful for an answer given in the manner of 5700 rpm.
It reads 3800 rpm
